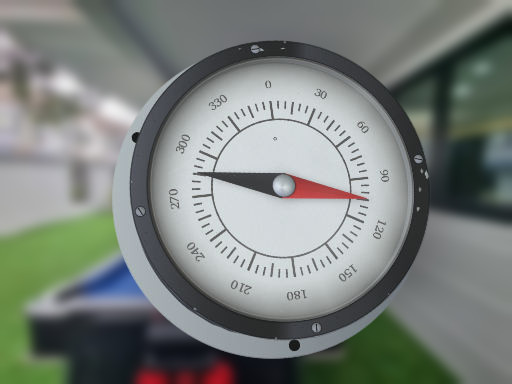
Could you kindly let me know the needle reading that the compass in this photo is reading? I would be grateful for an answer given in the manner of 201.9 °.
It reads 105 °
